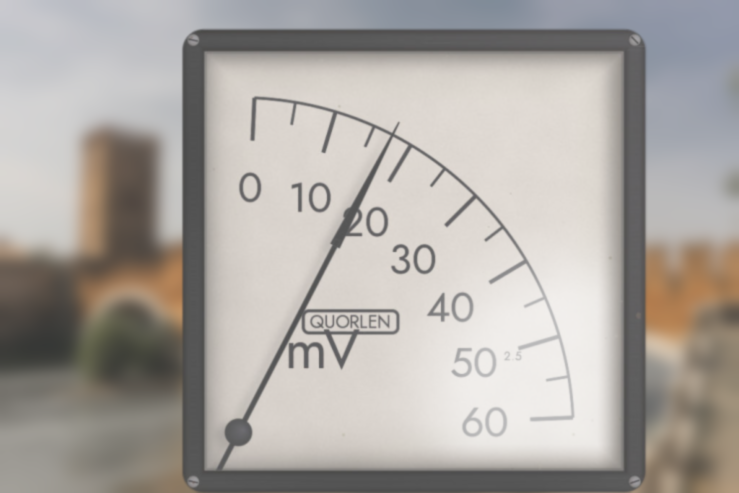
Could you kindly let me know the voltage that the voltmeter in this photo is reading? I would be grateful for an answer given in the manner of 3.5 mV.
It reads 17.5 mV
